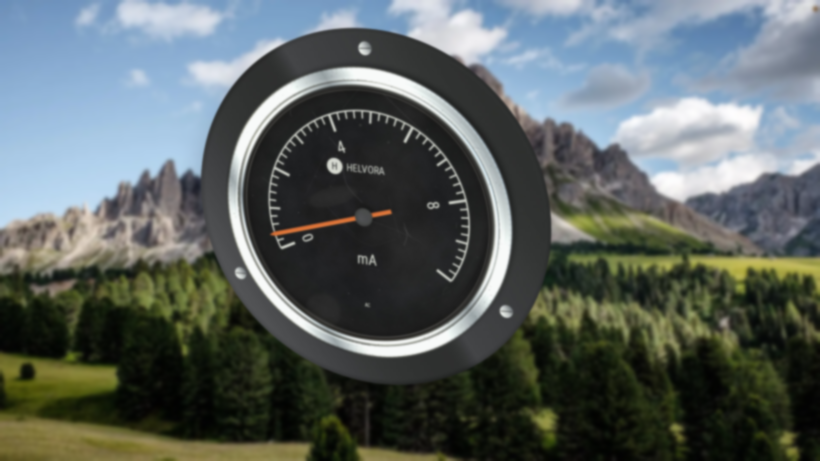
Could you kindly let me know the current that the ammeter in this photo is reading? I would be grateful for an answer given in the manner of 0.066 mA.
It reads 0.4 mA
